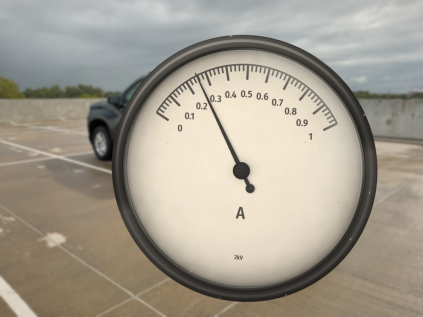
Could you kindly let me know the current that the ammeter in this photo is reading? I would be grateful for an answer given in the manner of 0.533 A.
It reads 0.26 A
